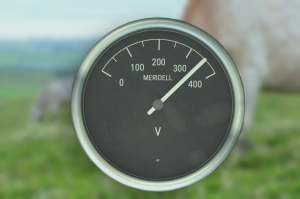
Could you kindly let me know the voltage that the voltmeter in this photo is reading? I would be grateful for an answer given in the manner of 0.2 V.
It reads 350 V
